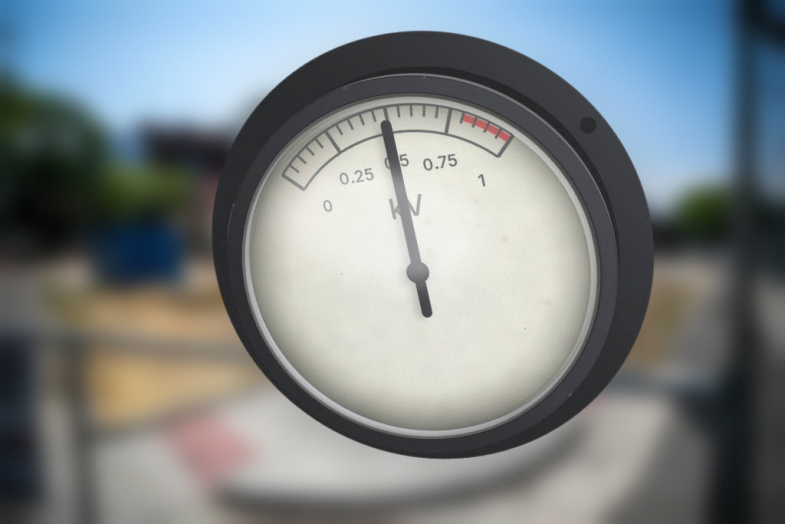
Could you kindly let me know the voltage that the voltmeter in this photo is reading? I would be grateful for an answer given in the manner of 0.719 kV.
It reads 0.5 kV
